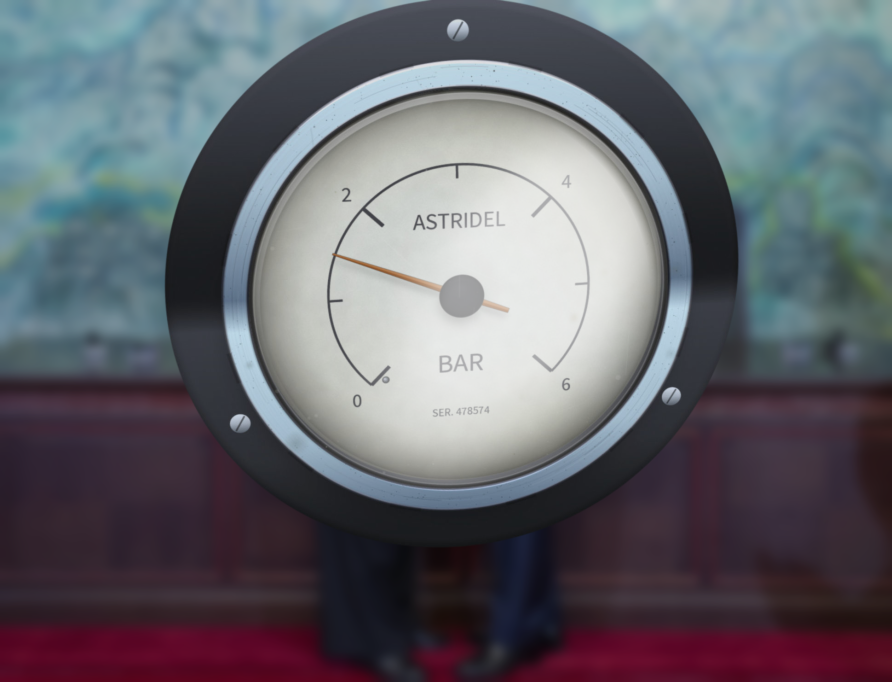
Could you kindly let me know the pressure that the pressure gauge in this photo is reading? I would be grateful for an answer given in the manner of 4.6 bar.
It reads 1.5 bar
